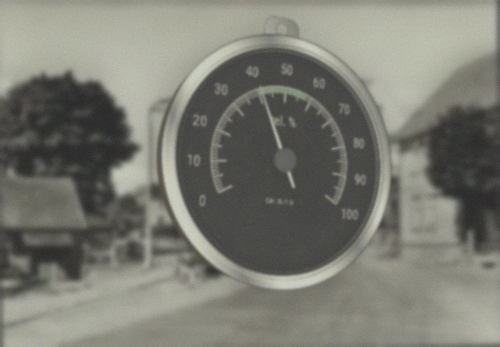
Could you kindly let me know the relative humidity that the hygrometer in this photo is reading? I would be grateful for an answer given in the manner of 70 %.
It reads 40 %
